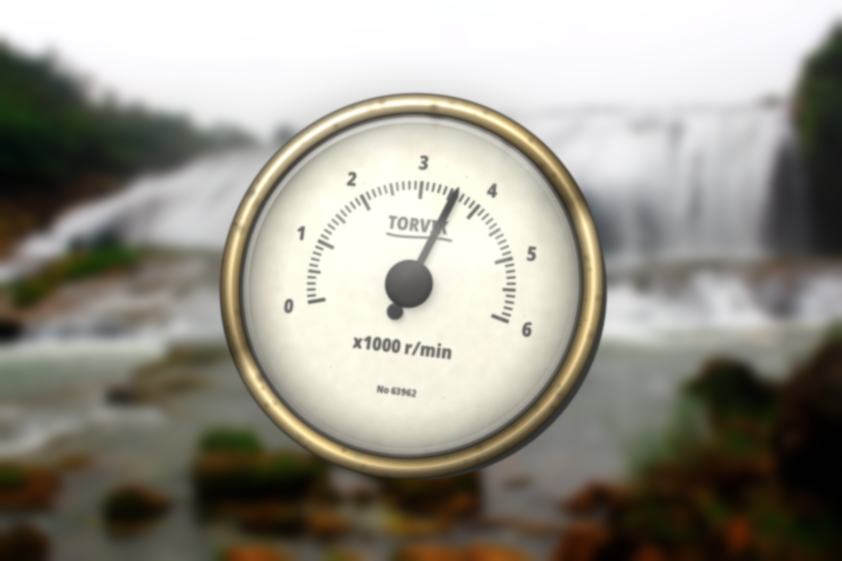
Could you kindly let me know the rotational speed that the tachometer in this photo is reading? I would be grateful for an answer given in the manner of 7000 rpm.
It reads 3600 rpm
